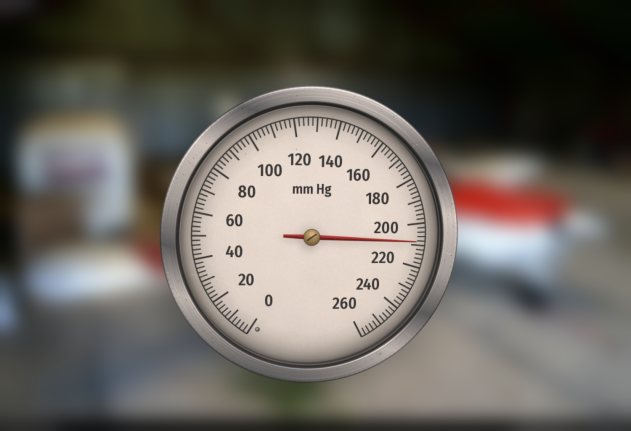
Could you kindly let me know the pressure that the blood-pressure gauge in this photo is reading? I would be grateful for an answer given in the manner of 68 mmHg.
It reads 208 mmHg
